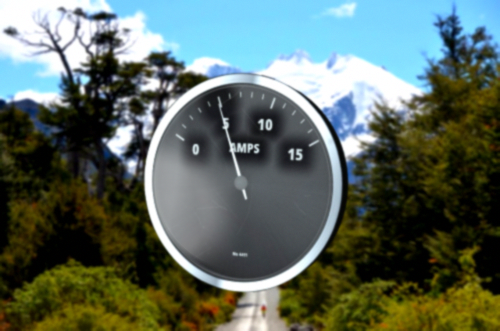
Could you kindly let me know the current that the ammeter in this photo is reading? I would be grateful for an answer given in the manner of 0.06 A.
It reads 5 A
